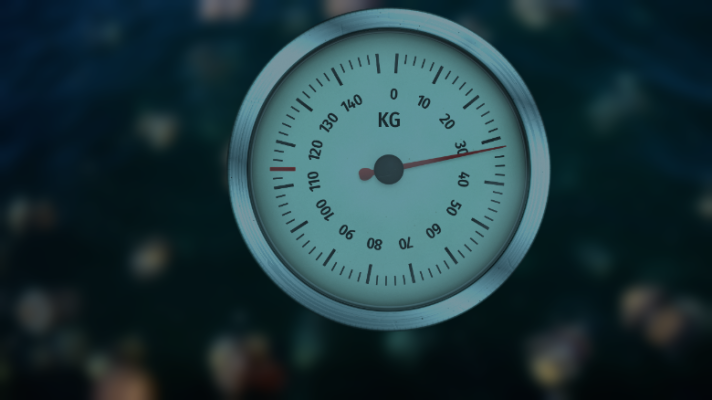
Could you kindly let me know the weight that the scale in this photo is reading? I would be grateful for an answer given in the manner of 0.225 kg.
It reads 32 kg
